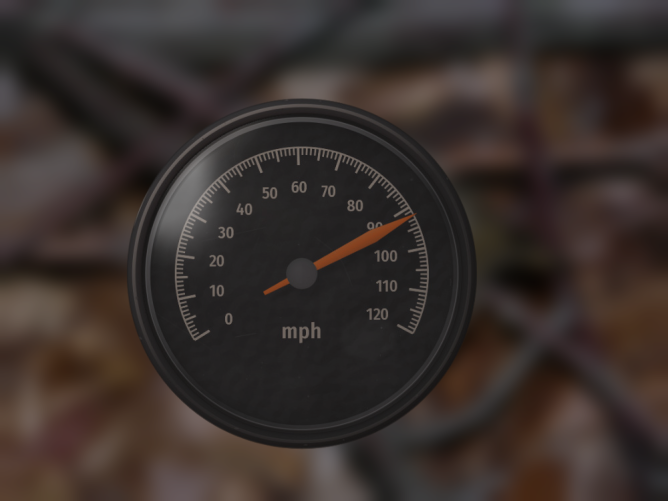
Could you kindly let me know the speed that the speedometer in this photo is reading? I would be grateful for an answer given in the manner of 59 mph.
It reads 92 mph
